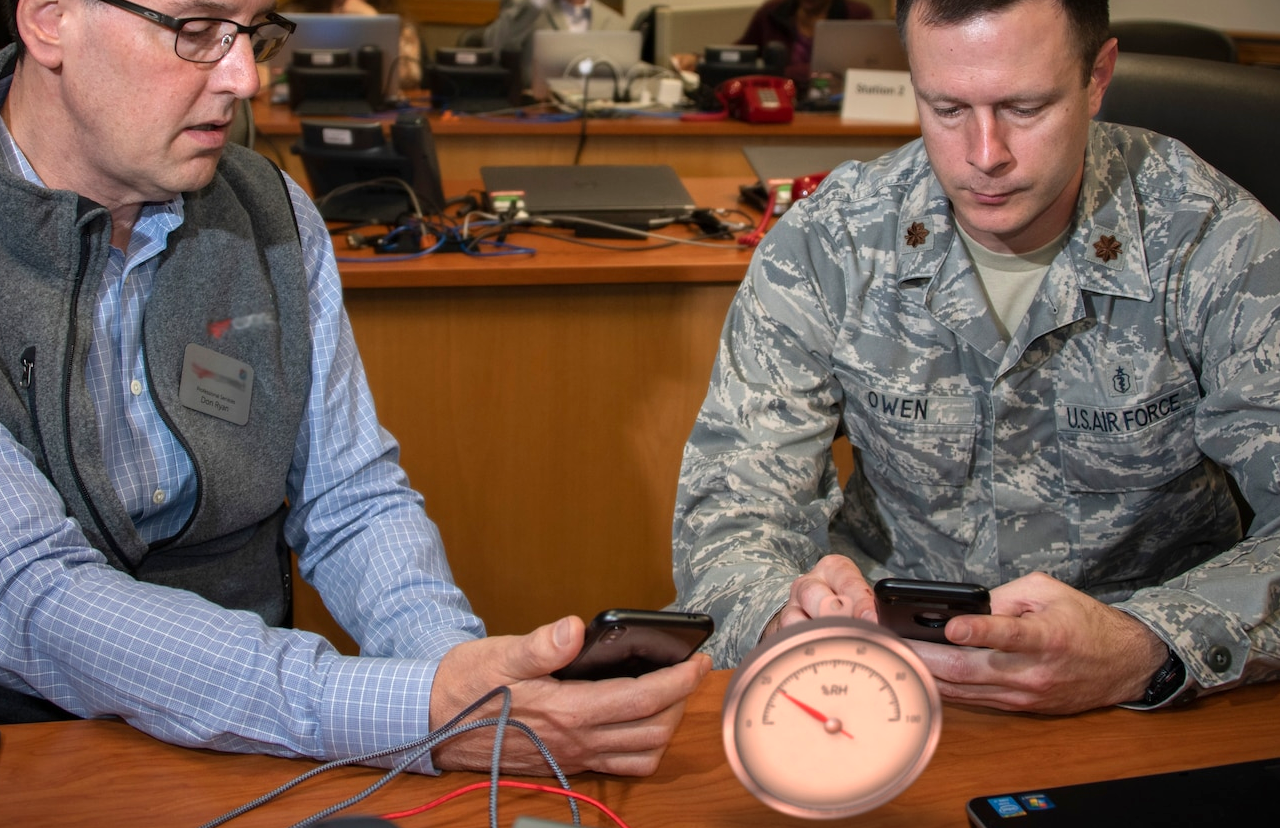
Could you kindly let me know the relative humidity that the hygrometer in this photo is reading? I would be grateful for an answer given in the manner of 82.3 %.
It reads 20 %
